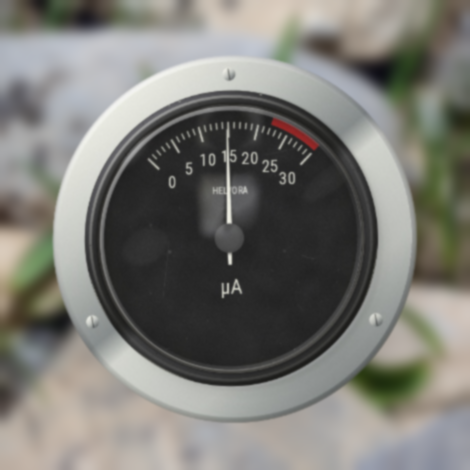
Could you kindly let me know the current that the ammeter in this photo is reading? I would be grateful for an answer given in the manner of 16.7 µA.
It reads 15 µA
